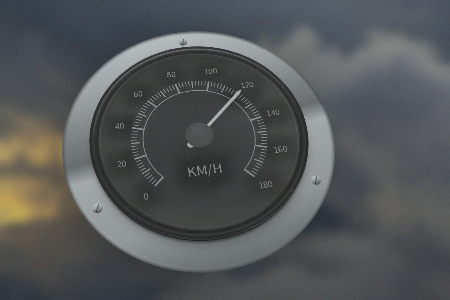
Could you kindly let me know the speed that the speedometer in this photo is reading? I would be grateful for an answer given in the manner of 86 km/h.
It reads 120 km/h
